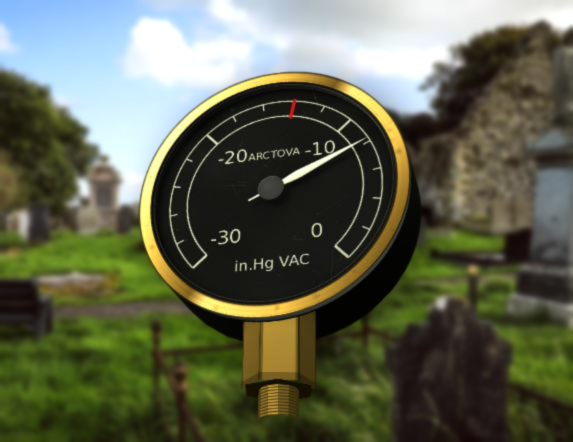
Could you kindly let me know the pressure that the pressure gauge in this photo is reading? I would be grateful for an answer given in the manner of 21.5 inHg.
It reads -8 inHg
